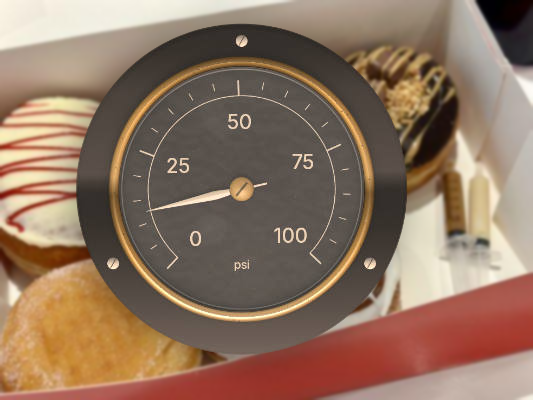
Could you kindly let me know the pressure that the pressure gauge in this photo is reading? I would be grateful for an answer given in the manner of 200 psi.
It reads 12.5 psi
